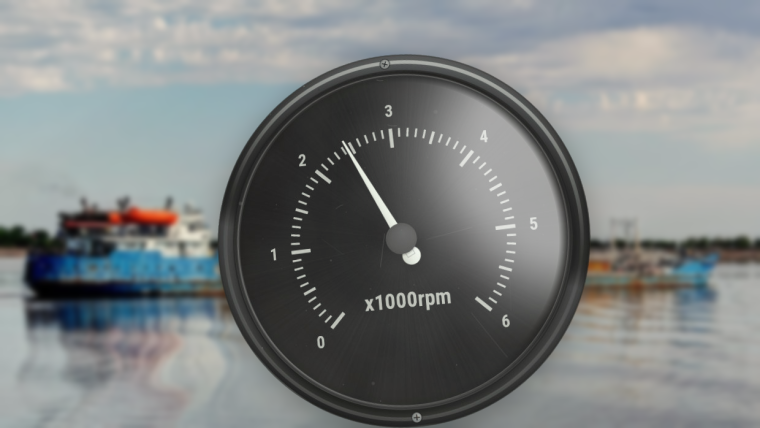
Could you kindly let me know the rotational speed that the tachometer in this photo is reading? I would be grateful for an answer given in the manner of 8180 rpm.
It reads 2450 rpm
